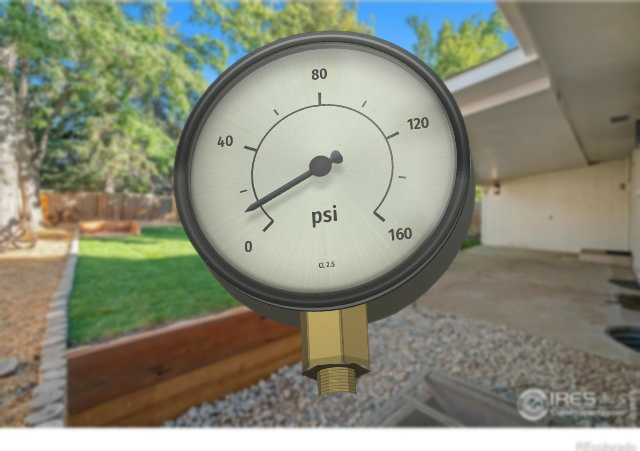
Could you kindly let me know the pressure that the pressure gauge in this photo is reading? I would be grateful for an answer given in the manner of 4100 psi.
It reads 10 psi
